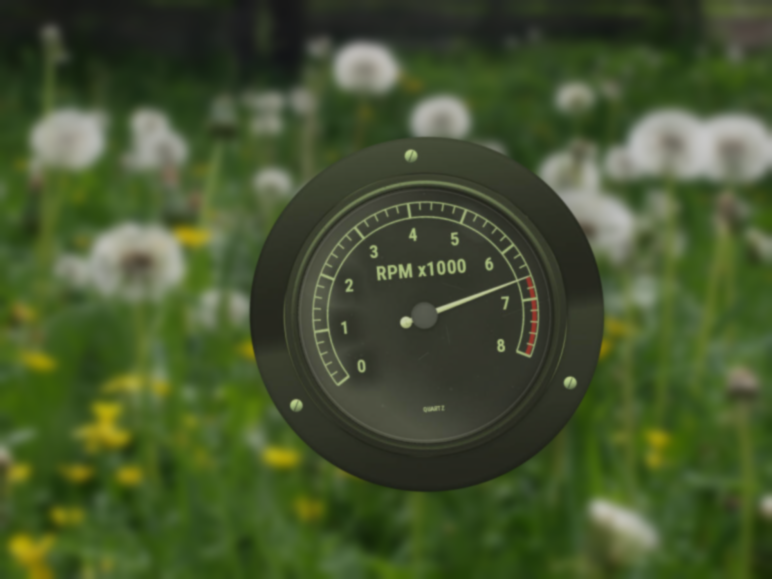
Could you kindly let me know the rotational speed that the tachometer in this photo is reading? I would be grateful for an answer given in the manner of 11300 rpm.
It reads 6600 rpm
